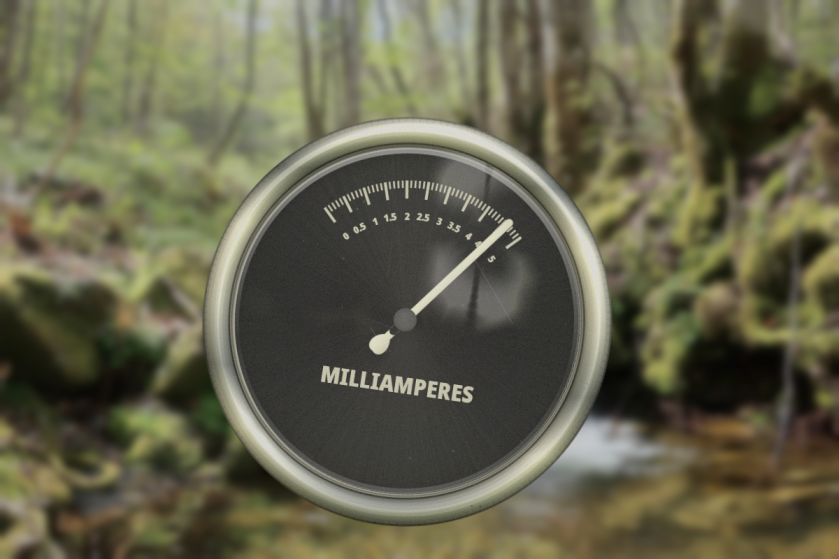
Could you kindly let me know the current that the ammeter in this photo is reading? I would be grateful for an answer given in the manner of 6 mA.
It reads 4.6 mA
